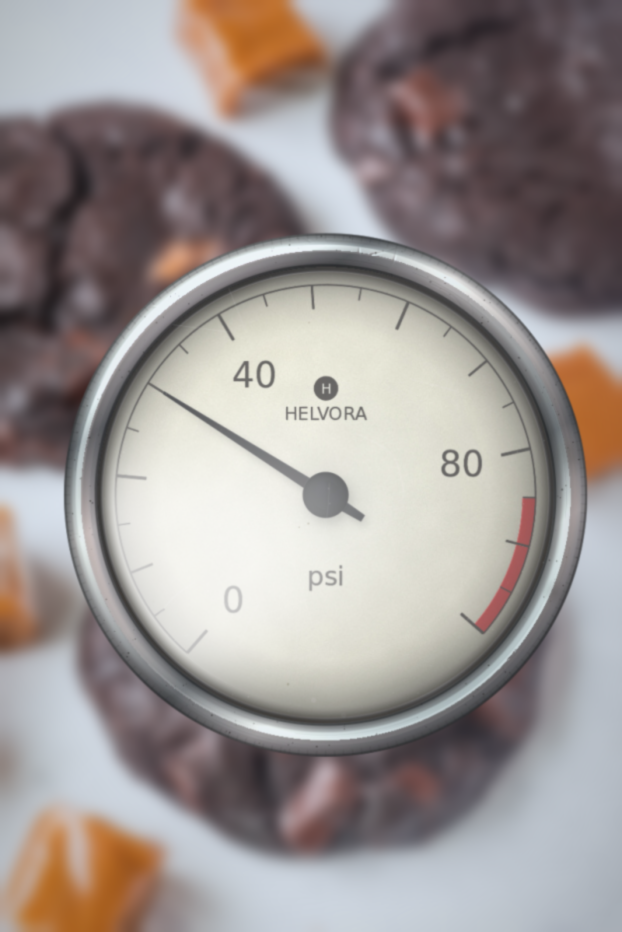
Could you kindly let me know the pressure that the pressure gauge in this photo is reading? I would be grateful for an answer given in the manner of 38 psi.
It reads 30 psi
